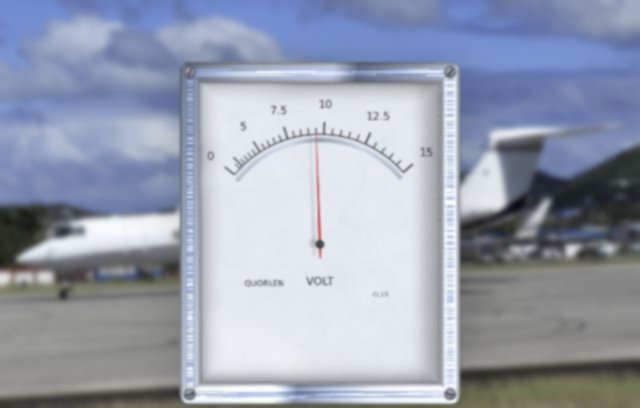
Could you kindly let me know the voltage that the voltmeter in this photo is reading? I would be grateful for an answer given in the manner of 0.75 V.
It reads 9.5 V
